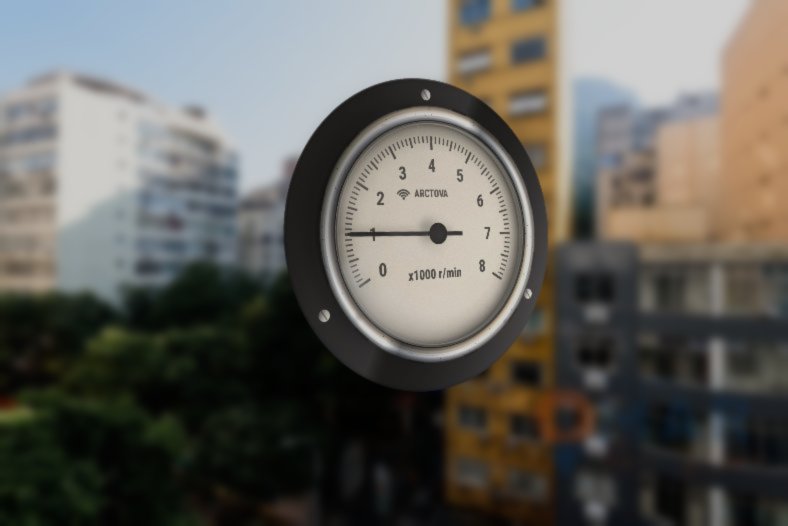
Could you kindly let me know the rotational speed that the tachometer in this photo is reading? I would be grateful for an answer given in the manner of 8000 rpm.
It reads 1000 rpm
